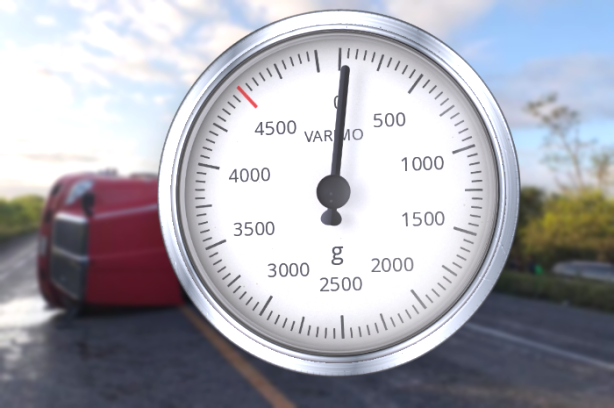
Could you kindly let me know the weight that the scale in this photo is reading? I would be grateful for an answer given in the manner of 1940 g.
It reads 50 g
